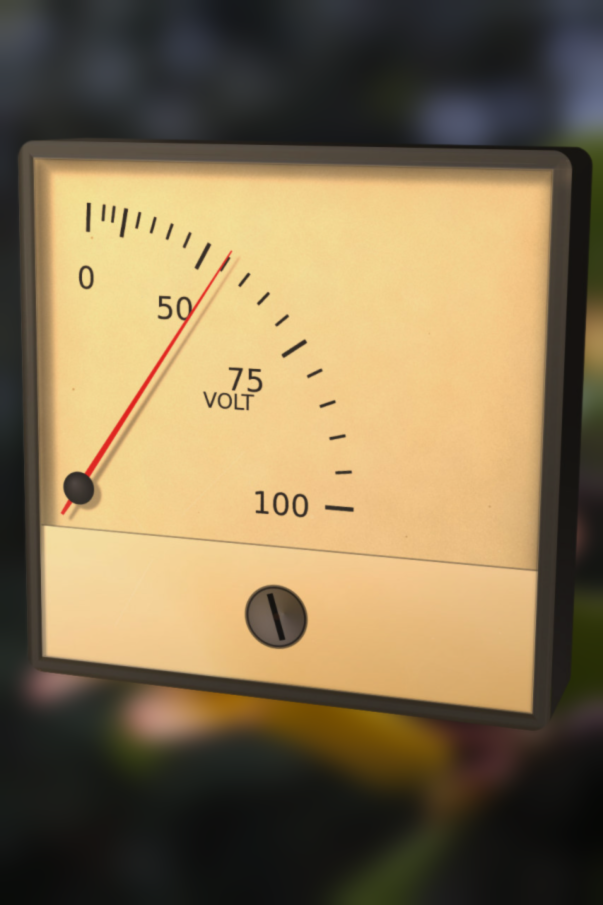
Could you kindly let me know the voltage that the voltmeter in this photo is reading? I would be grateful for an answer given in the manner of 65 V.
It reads 55 V
